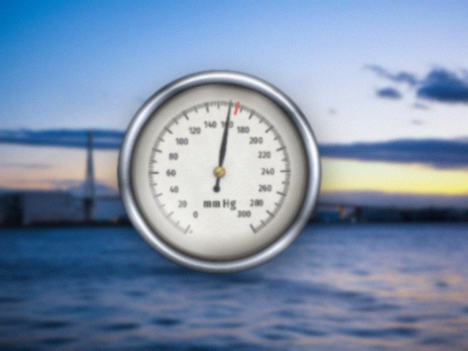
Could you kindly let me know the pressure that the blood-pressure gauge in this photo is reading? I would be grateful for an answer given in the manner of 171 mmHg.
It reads 160 mmHg
